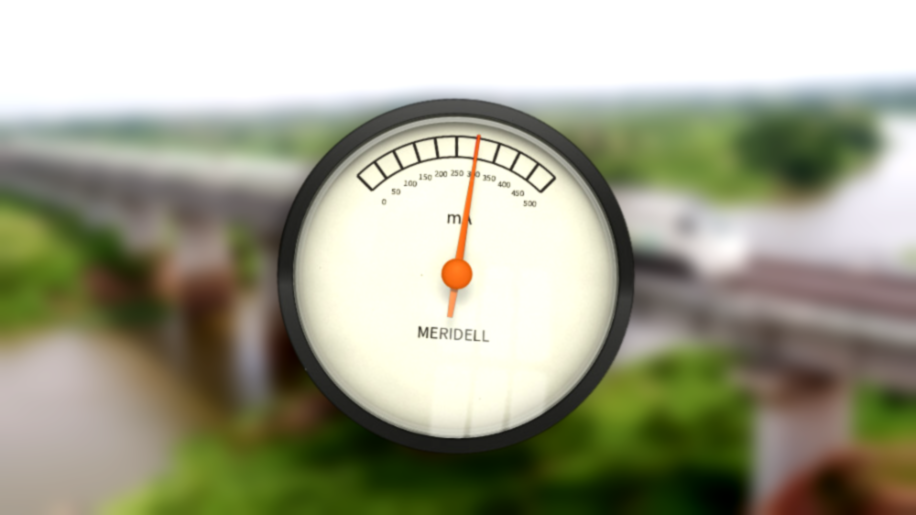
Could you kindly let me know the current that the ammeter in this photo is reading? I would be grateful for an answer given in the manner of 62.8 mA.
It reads 300 mA
